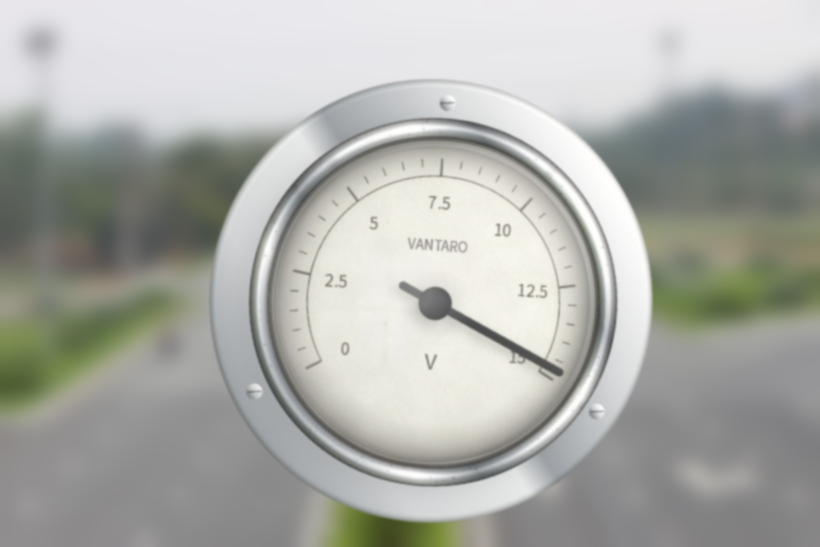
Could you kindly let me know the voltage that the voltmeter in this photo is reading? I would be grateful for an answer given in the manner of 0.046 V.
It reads 14.75 V
